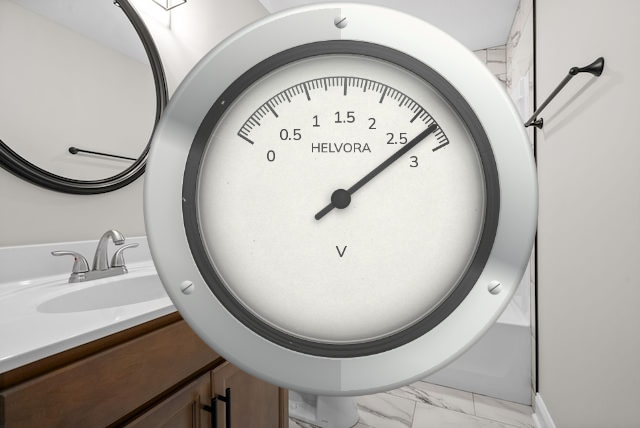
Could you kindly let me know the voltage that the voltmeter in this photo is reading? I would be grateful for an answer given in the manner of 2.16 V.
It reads 2.75 V
